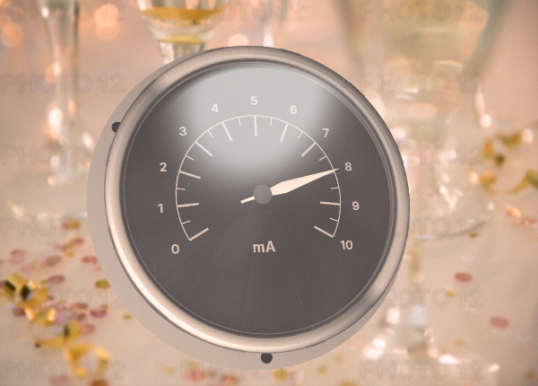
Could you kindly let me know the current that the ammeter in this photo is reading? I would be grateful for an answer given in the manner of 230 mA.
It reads 8 mA
